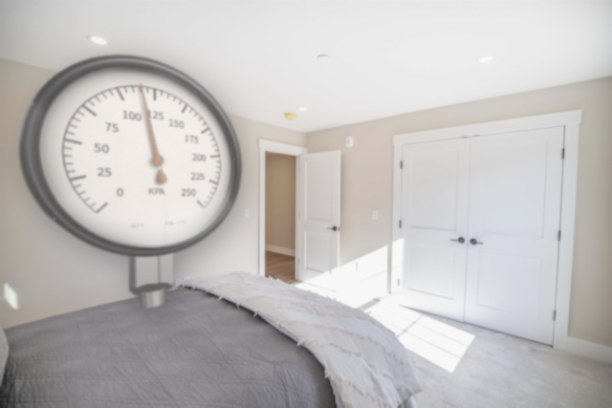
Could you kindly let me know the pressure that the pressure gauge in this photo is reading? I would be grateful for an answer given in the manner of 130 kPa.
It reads 115 kPa
